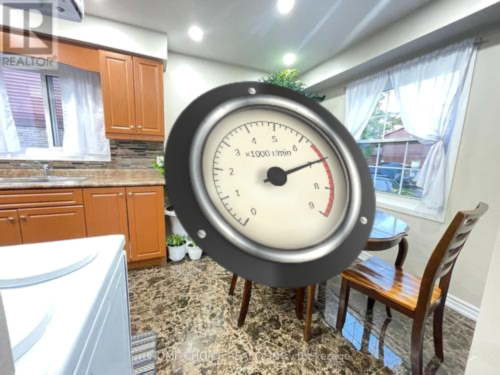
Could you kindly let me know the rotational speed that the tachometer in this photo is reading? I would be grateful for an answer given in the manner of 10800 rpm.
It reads 7000 rpm
